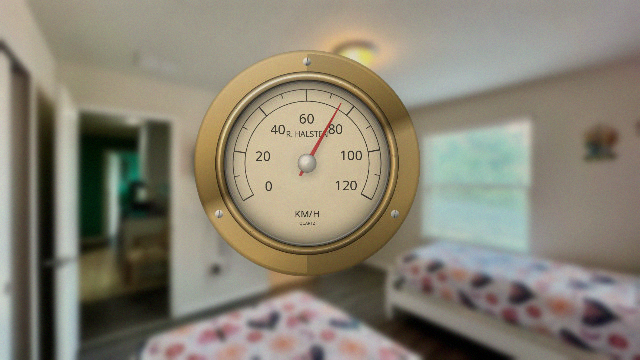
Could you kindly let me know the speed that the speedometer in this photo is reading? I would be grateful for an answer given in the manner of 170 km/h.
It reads 75 km/h
